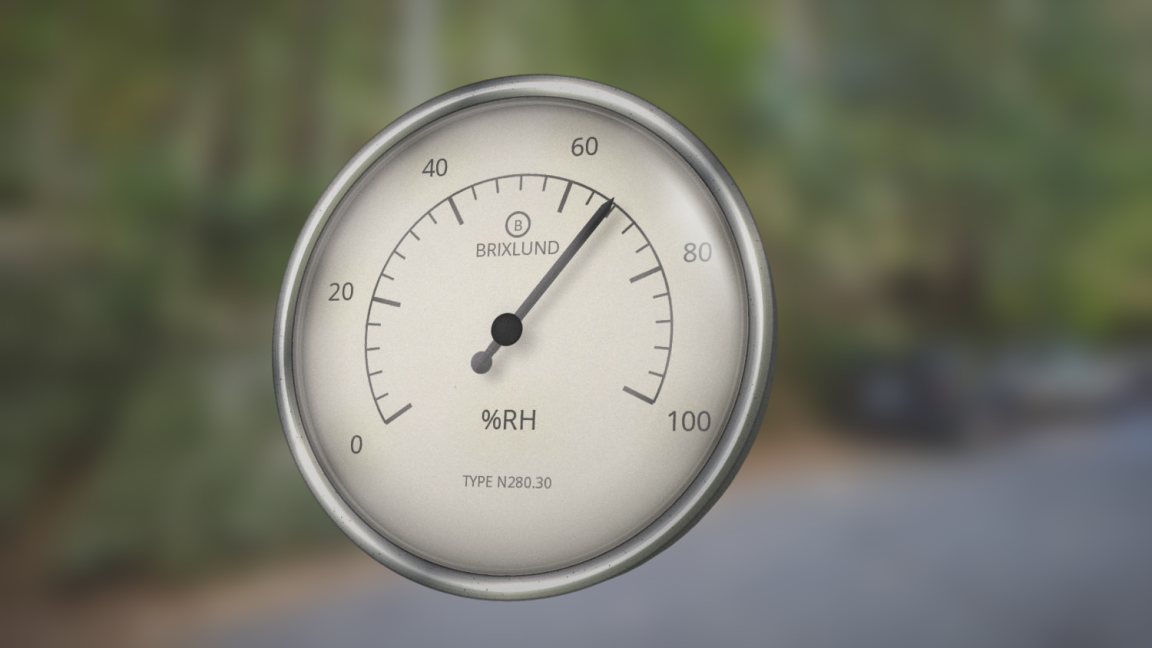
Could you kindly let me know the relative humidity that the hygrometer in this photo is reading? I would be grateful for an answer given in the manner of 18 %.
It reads 68 %
